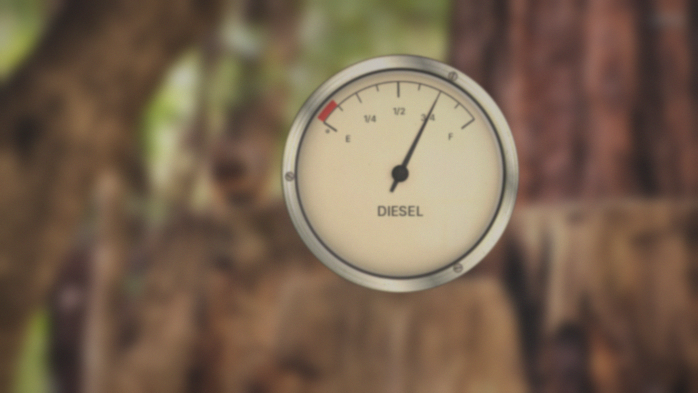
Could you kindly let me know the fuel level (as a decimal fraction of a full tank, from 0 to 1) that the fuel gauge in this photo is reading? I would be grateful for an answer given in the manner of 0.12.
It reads 0.75
